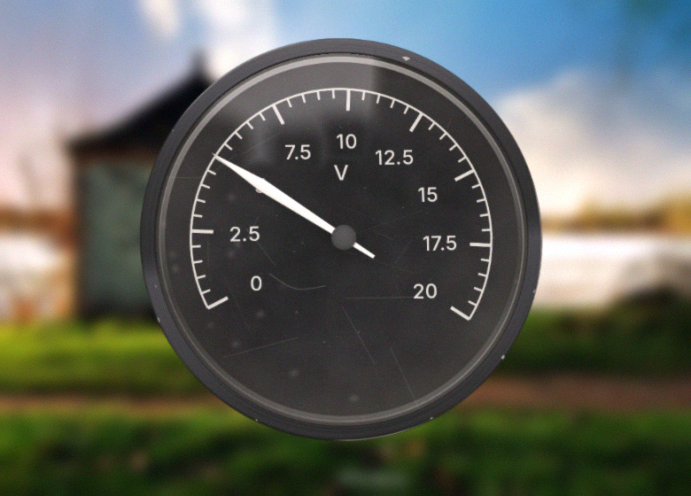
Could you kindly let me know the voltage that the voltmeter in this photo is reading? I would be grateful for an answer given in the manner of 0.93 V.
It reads 5 V
